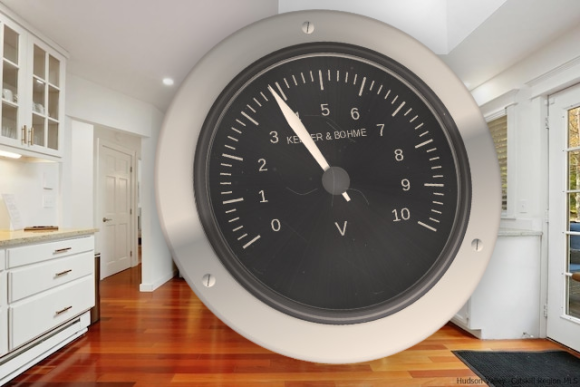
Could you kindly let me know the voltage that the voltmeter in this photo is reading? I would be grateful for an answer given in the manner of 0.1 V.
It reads 3.8 V
